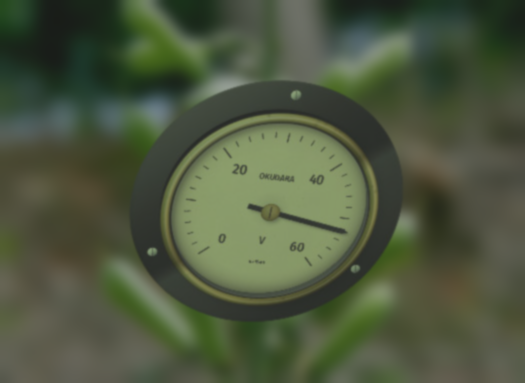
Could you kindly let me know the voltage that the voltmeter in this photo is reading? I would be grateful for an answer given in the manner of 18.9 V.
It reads 52 V
